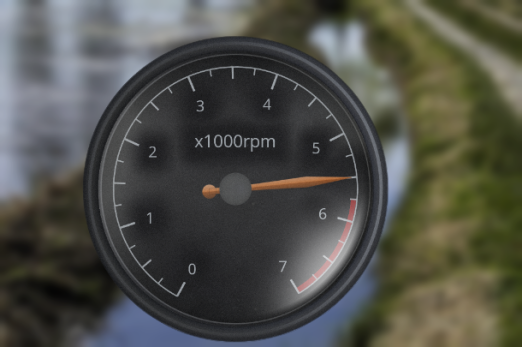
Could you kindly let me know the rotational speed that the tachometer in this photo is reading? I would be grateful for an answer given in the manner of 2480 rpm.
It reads 5500 rpm
